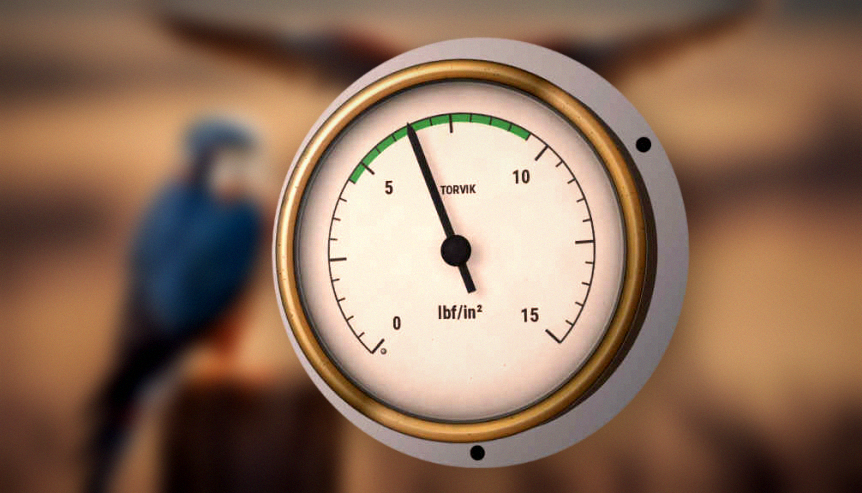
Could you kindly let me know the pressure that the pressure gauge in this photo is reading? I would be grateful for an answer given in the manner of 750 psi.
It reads 6.5 psi
